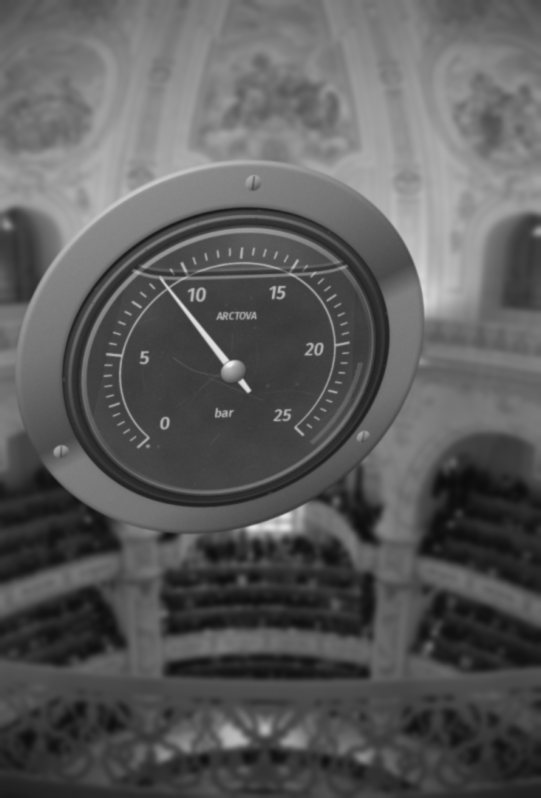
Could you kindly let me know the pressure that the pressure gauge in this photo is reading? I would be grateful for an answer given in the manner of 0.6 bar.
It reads 9 bar
